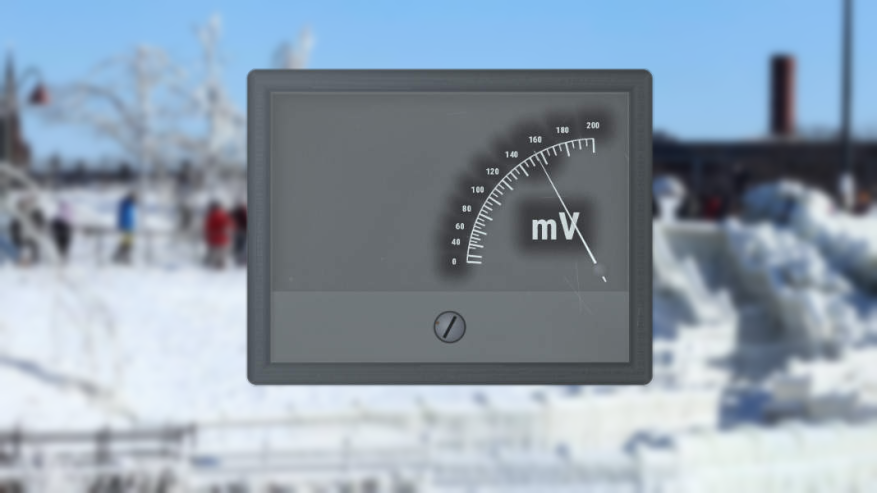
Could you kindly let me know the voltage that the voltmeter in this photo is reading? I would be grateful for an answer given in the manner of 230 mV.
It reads 155 mV
